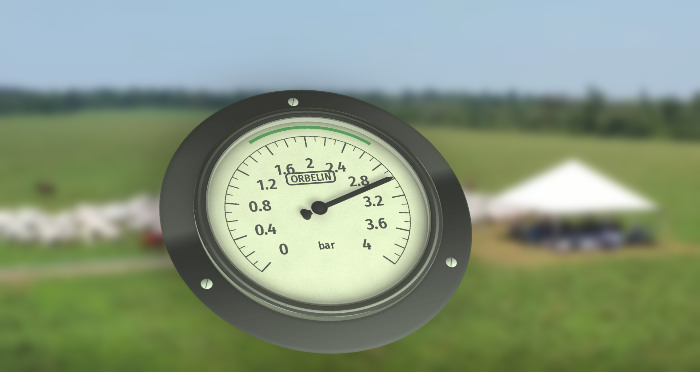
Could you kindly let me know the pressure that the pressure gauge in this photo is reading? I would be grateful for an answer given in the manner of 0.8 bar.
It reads 3 bar
